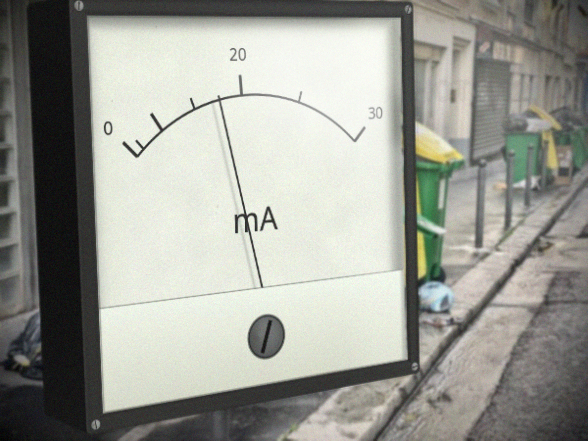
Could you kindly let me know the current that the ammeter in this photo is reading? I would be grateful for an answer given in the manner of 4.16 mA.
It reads 17.5 mA
